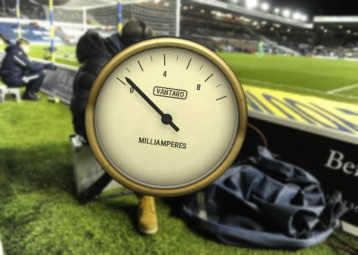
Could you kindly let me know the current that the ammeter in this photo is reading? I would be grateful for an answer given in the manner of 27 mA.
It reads 0.5 mA
